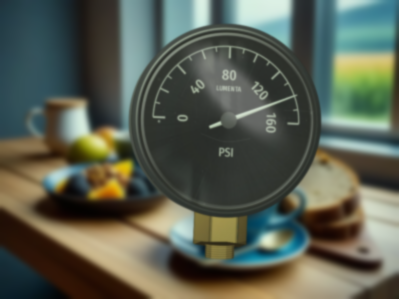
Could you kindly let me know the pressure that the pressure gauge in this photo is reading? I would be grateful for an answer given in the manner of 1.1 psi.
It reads 140 psi
